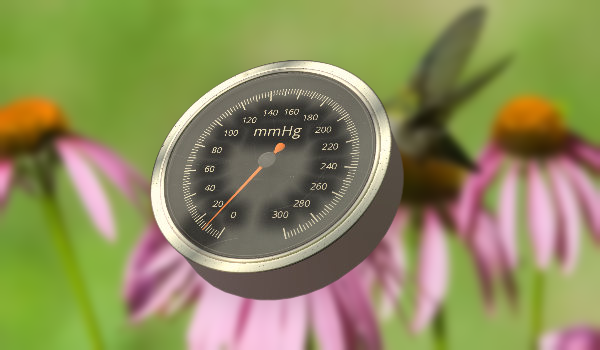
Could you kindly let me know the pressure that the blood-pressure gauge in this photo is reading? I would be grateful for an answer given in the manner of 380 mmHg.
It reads 10 mmHg
